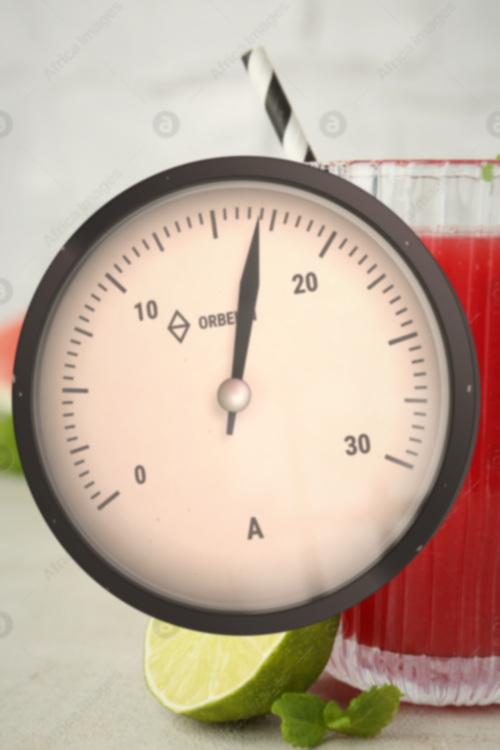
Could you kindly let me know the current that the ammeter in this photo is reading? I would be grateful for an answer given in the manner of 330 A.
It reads 17 A
